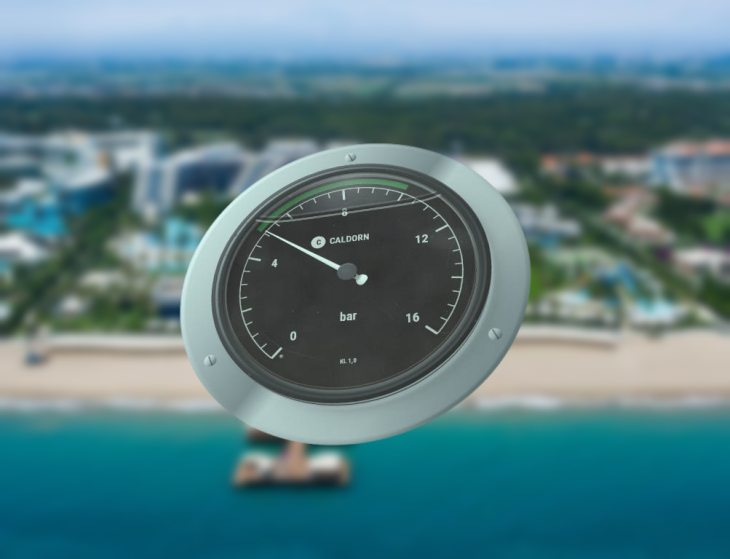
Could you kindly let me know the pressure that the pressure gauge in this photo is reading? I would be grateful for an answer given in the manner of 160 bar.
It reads 5 bar
